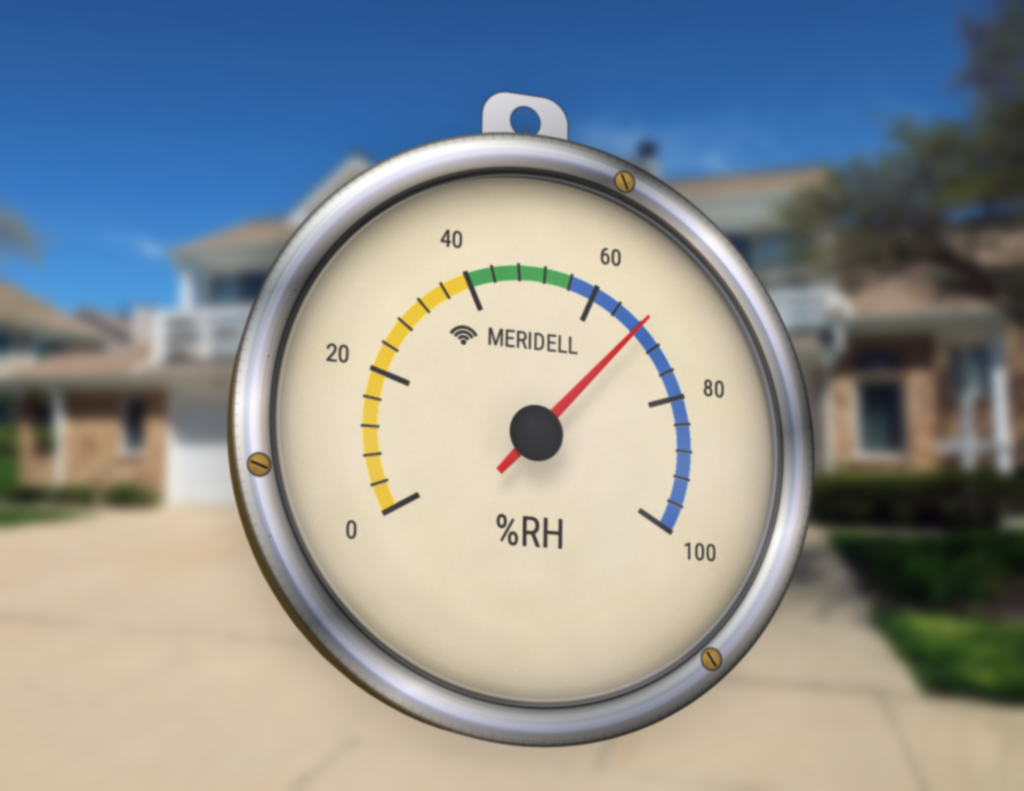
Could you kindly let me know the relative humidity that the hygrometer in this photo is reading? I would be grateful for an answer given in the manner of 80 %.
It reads 68 %
